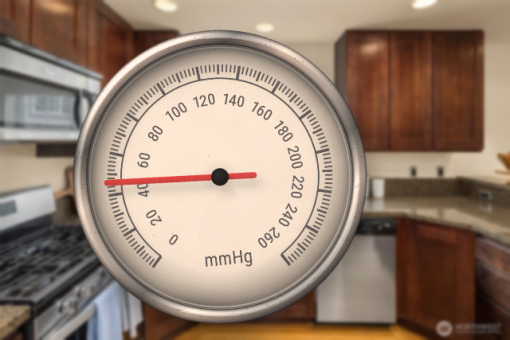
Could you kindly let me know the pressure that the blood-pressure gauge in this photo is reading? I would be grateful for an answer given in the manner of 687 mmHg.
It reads 46 mmHg
